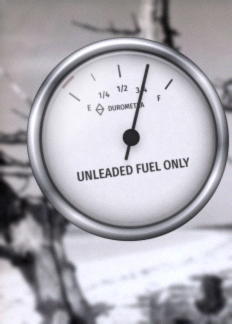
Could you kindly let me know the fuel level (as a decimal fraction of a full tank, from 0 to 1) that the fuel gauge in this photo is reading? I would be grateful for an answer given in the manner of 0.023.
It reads 0.75
